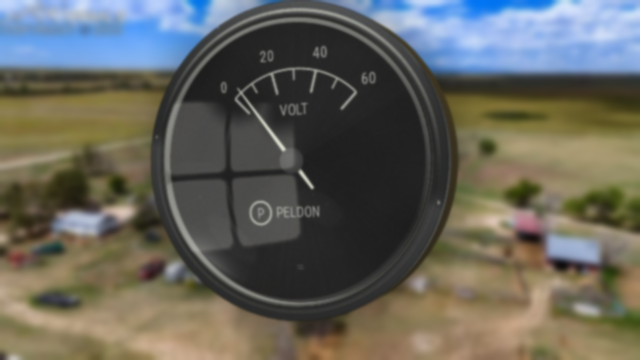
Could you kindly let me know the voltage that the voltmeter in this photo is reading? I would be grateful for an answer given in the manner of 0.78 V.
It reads 5 V
